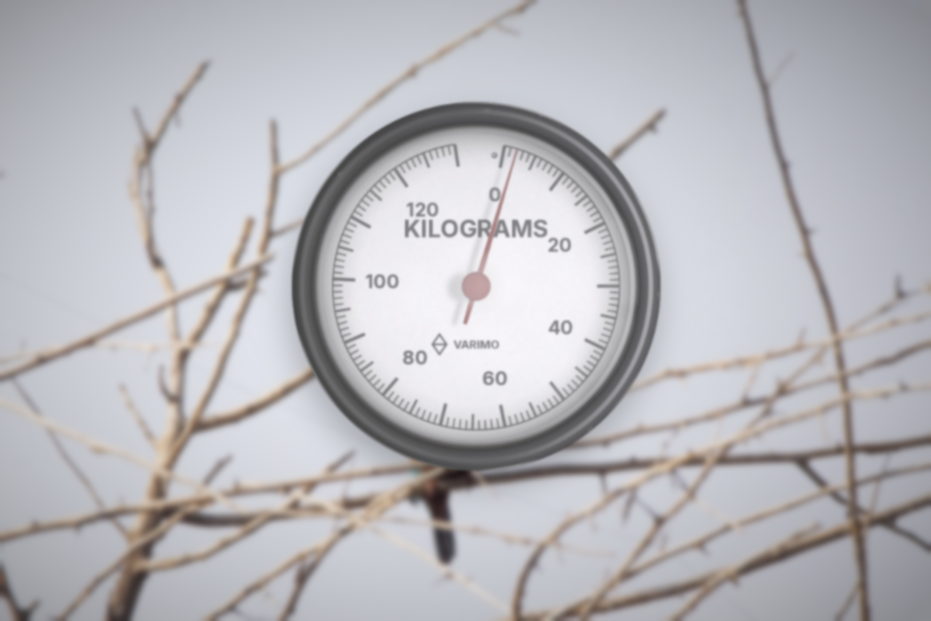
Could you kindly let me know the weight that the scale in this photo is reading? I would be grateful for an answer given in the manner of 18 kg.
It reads 2 kg
